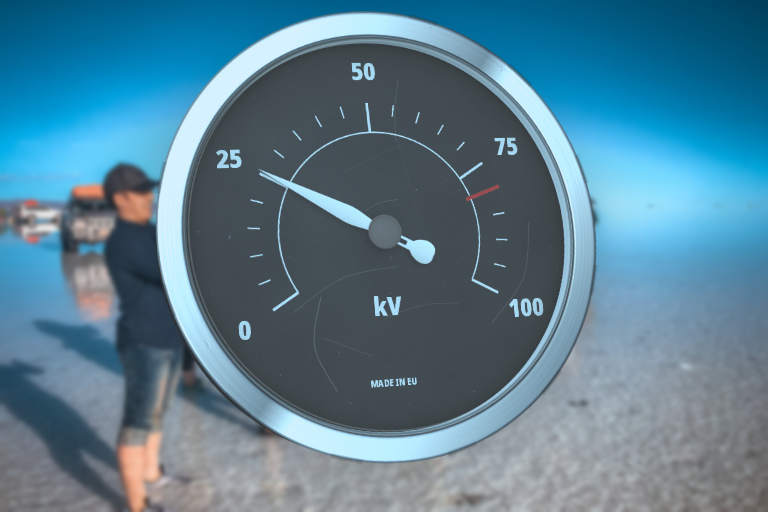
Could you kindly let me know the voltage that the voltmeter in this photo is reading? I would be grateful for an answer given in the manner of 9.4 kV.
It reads 25 kV
